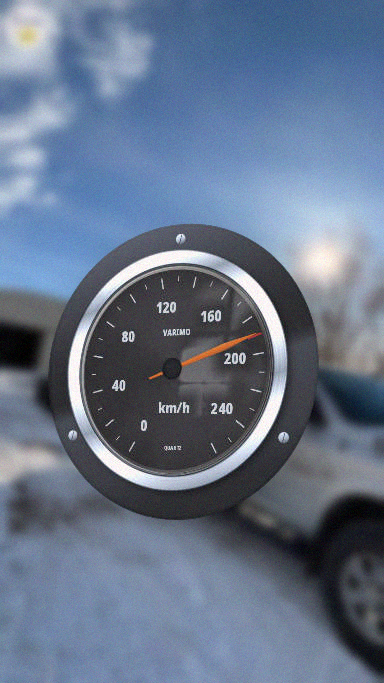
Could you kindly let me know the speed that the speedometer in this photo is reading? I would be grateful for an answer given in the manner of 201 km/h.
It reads 190 km/h
